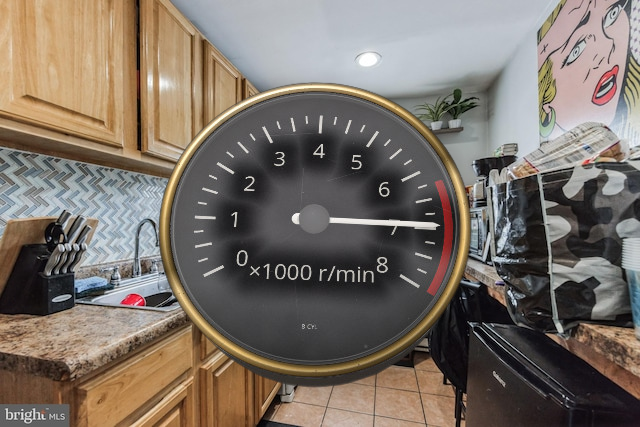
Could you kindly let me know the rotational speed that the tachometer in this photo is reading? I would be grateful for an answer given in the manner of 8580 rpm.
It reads 7000 rpm
